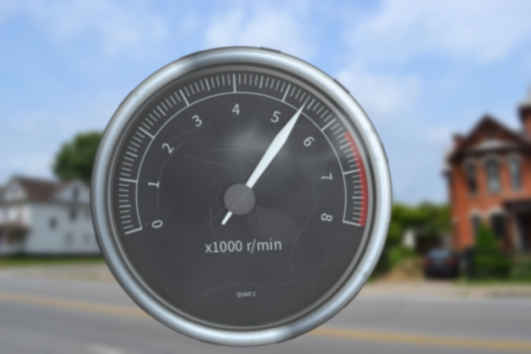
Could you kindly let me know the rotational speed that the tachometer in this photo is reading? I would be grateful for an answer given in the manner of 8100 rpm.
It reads 5400 rpm
